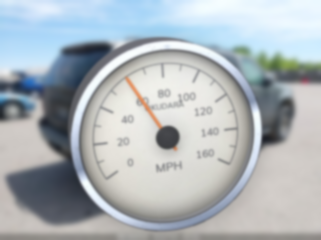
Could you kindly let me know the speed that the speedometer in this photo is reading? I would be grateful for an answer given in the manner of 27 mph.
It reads 60 mph
